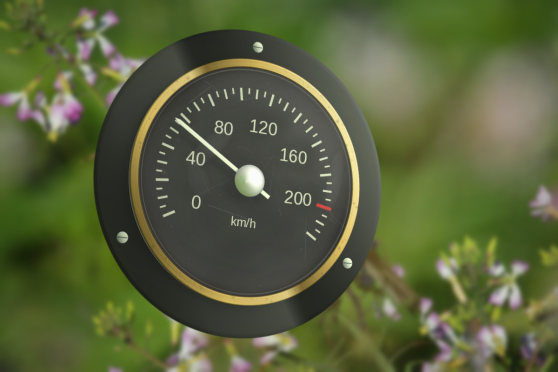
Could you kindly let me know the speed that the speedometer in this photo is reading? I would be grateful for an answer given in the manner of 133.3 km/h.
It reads 55 km/h
